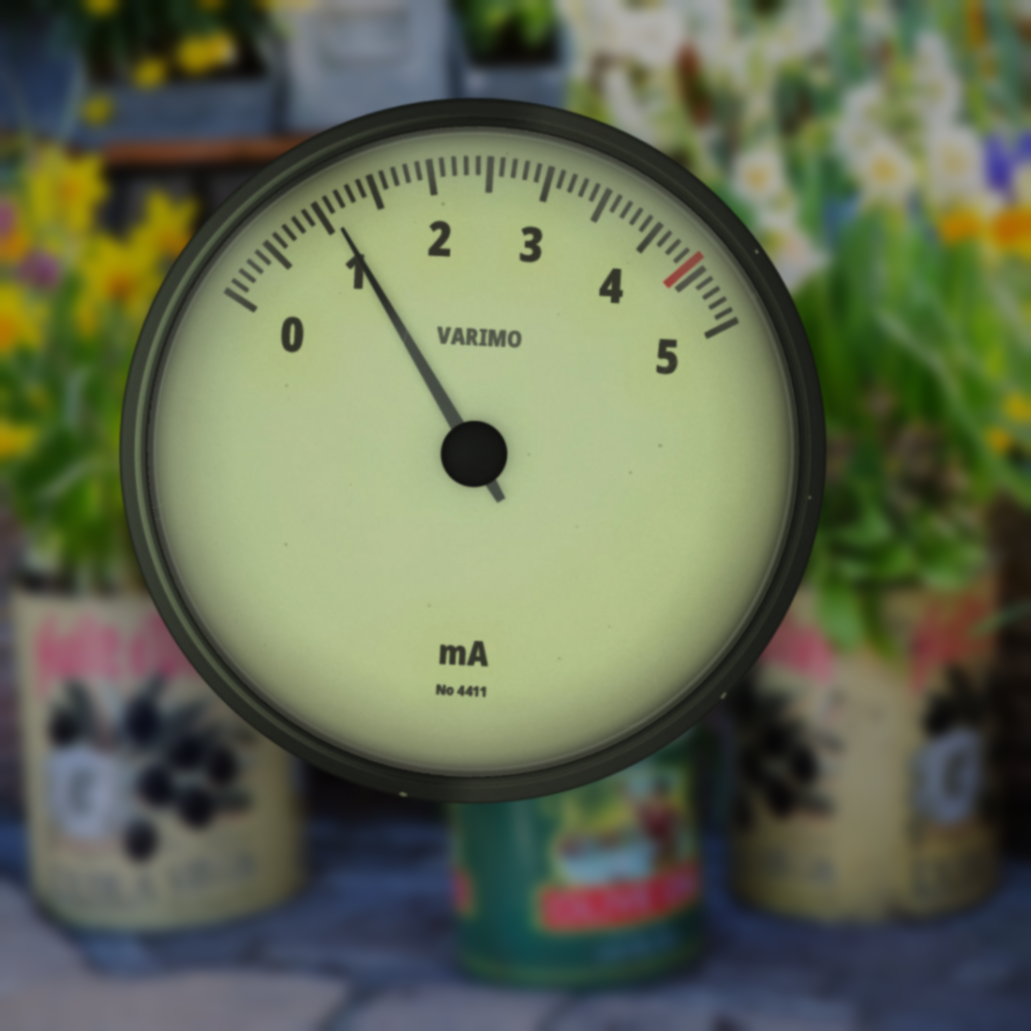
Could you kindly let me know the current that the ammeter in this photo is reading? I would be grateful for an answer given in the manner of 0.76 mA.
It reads 1.1 mA
